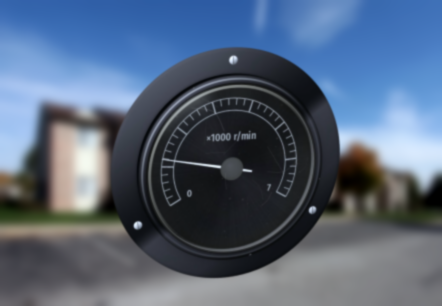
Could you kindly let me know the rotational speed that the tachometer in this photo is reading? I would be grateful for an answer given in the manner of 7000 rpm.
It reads 1200 rpm
